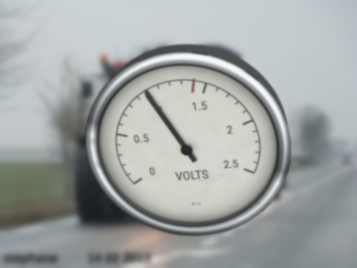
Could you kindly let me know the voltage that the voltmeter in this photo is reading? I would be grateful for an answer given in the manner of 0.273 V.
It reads 1 V
